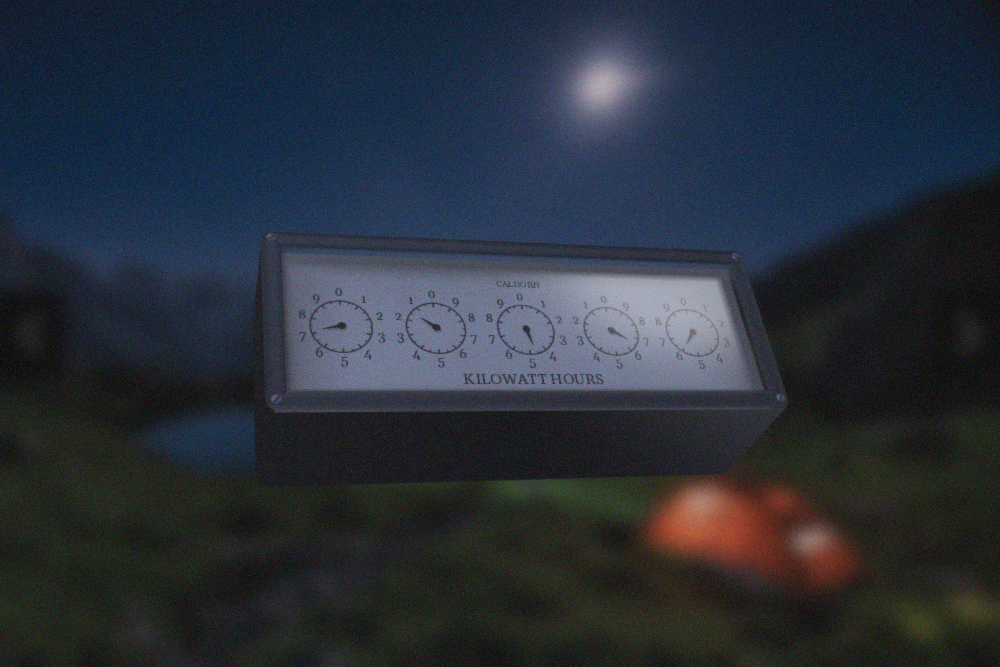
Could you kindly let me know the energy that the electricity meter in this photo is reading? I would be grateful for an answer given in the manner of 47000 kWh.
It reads 71466 kWh
